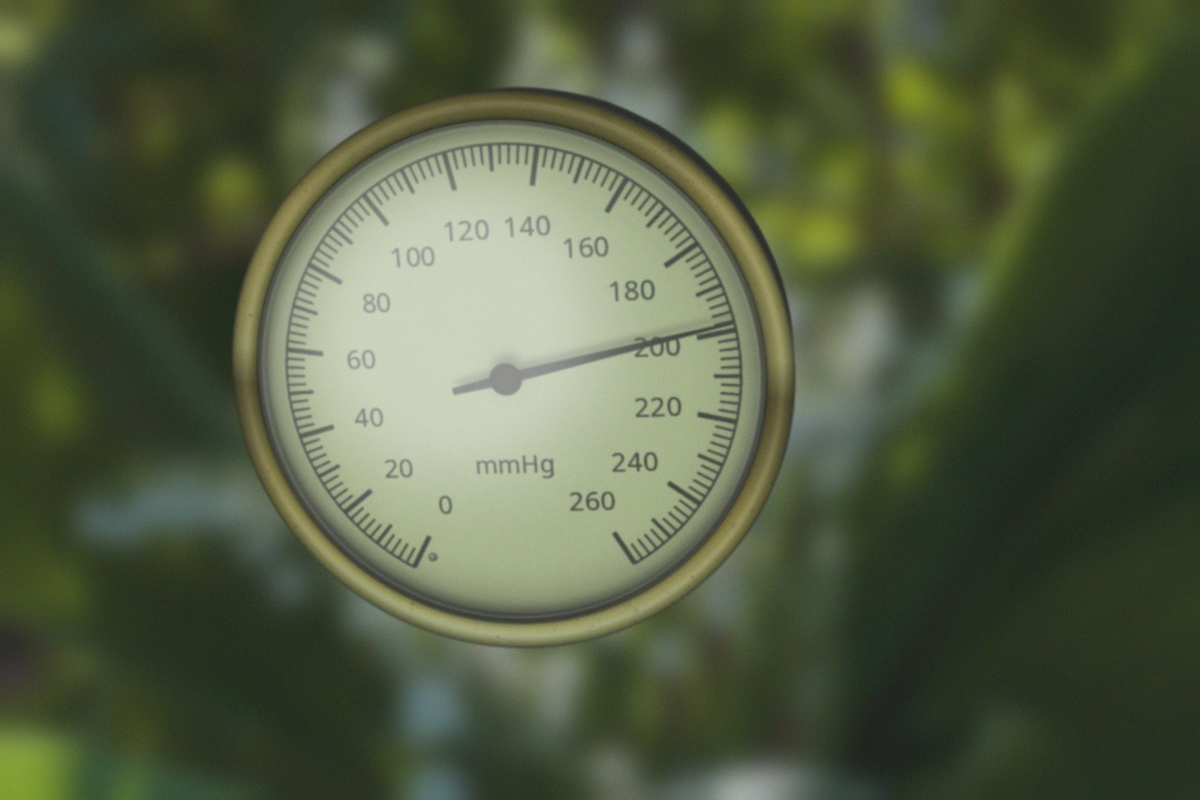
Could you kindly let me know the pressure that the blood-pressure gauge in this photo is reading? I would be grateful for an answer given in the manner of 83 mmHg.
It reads 198 mmHg
